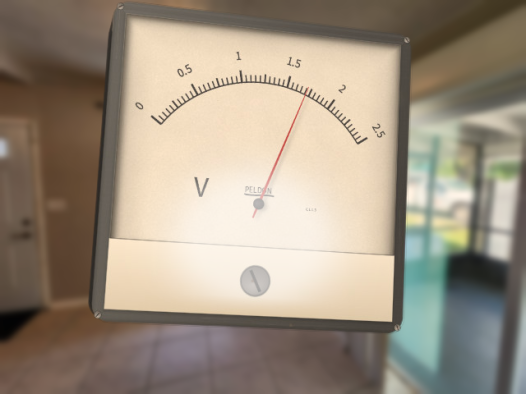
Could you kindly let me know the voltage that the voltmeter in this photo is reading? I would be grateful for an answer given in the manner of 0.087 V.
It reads 1.7 V
